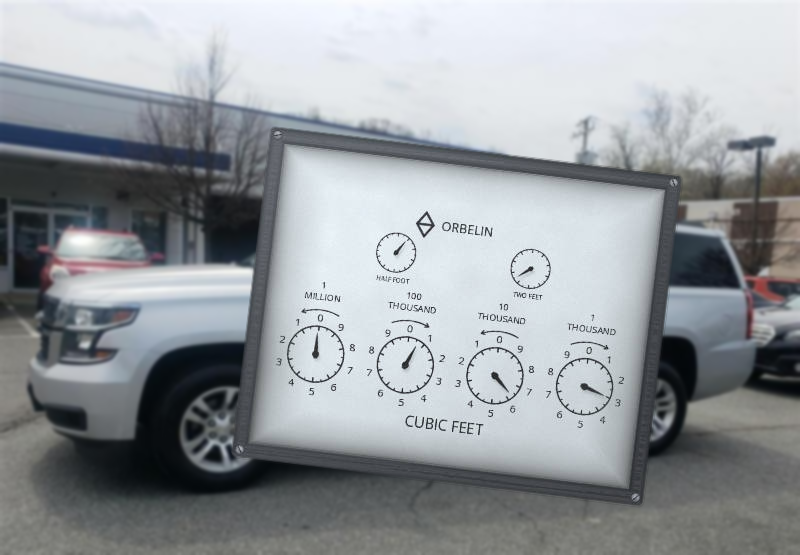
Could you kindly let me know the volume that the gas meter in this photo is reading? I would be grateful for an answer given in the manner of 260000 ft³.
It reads 6300 ft³
